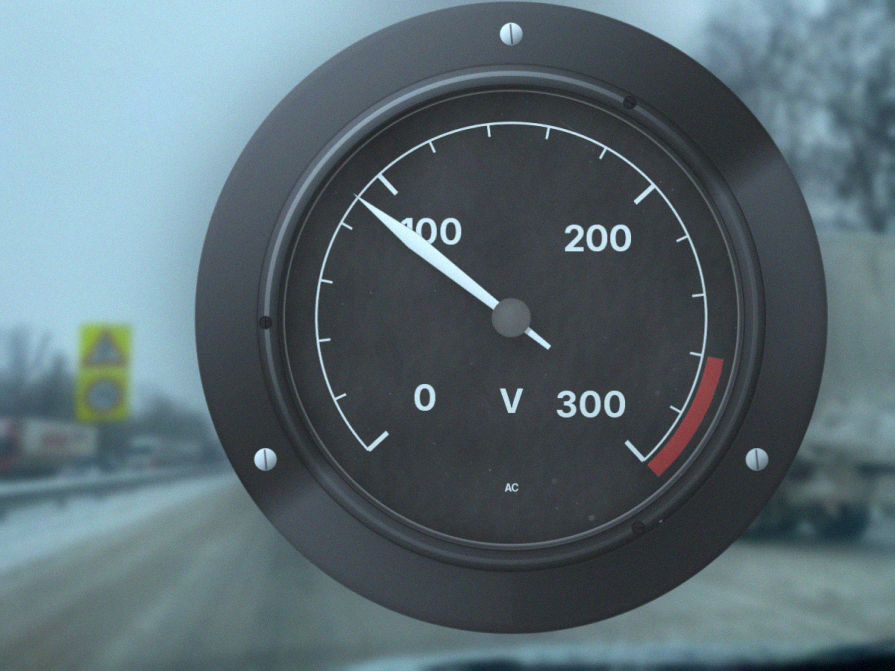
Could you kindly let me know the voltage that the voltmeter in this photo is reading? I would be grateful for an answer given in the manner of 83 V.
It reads 90 V
